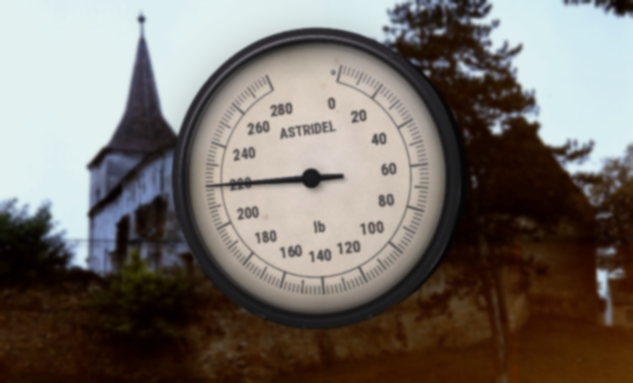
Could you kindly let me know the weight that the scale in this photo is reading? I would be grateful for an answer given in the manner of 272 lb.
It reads 220 lb
